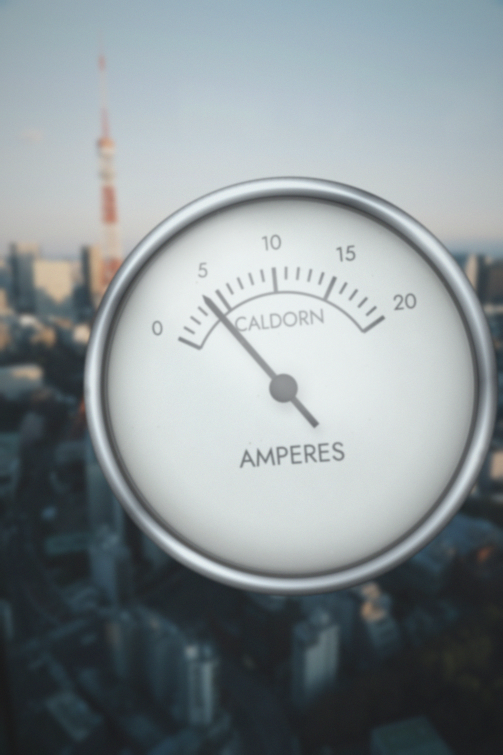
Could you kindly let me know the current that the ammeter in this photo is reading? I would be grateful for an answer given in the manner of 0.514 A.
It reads 4 A
